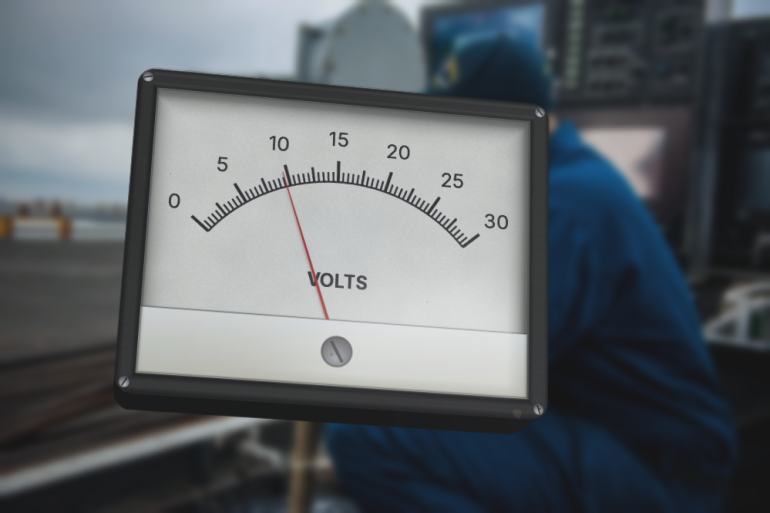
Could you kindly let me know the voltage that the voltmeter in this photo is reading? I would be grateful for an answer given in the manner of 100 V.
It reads 9.5 V
